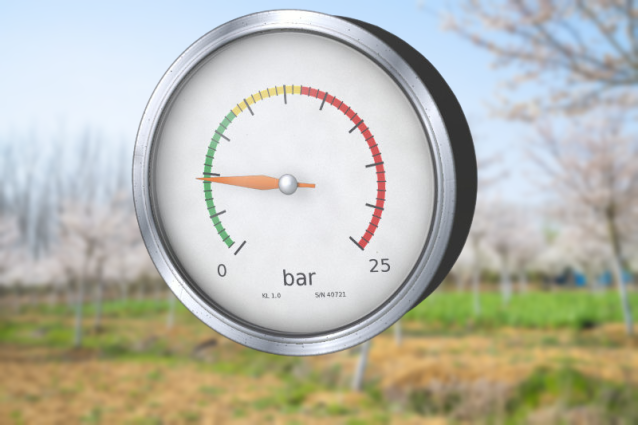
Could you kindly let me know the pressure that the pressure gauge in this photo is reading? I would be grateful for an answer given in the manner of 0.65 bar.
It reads 4.75 bar
